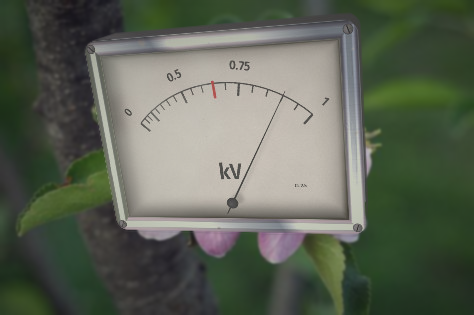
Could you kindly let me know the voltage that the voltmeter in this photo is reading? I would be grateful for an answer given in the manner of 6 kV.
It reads 0.9 kV
